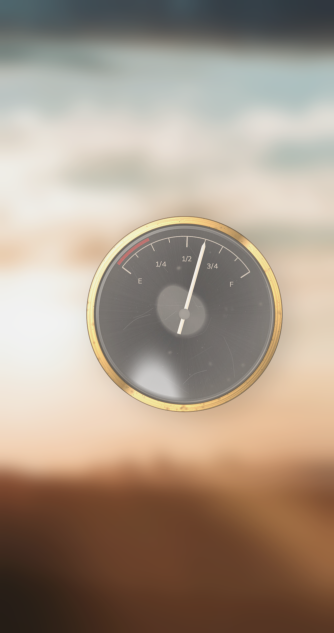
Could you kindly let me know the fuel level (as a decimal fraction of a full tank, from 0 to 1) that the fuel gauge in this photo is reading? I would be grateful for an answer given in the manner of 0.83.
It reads 0.625
